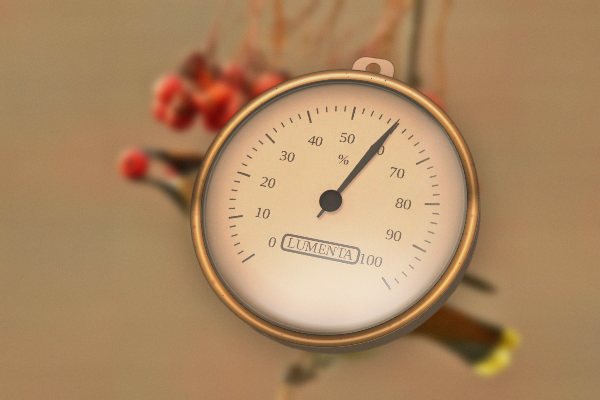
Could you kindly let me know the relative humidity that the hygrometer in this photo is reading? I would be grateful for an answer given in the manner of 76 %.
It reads 60 %
